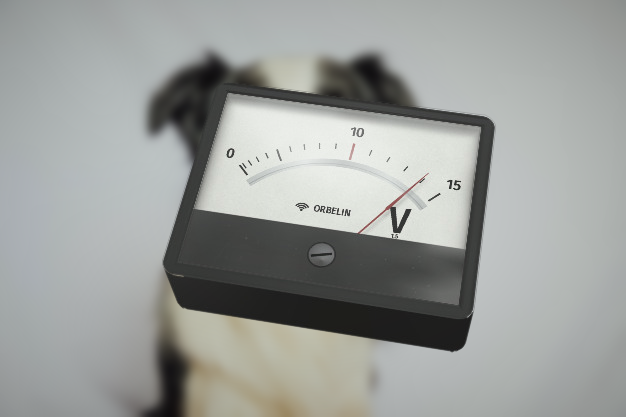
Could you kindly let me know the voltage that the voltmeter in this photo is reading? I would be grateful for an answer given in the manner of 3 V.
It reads 14 V
